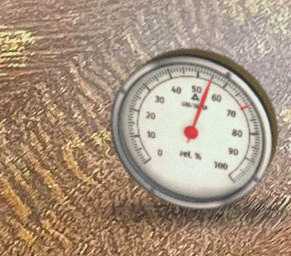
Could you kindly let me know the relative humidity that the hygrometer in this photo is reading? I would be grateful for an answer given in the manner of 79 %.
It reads 55 %
